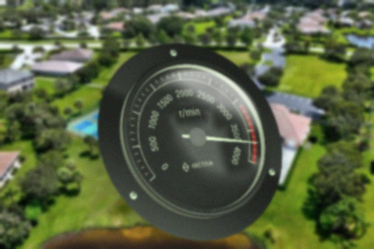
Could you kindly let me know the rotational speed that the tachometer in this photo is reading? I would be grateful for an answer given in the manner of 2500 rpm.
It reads 3700 rpm
